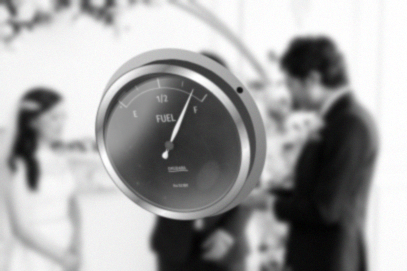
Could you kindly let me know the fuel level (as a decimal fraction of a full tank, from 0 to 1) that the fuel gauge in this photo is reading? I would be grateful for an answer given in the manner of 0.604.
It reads 0.875
